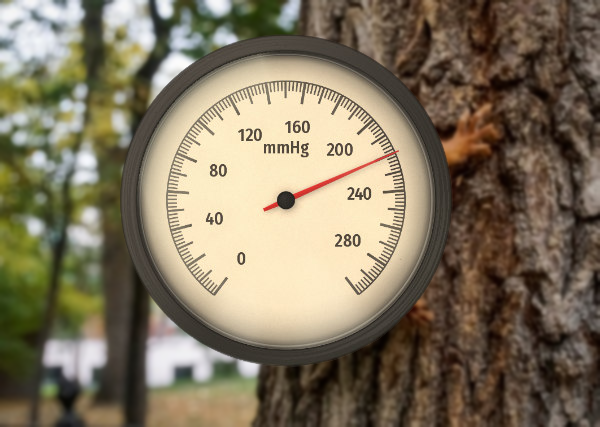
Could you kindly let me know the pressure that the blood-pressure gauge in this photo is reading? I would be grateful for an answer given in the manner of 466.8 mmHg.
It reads 220 mmHg
